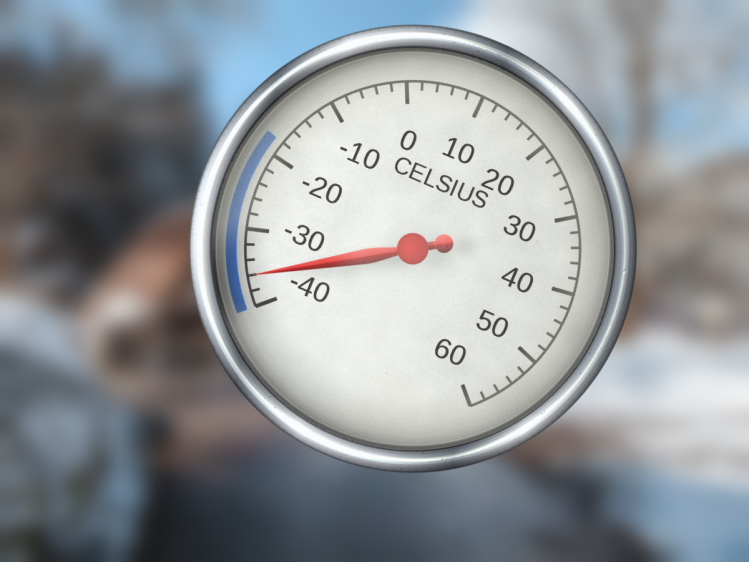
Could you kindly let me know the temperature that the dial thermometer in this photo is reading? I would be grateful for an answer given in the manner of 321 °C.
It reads -36 °C
